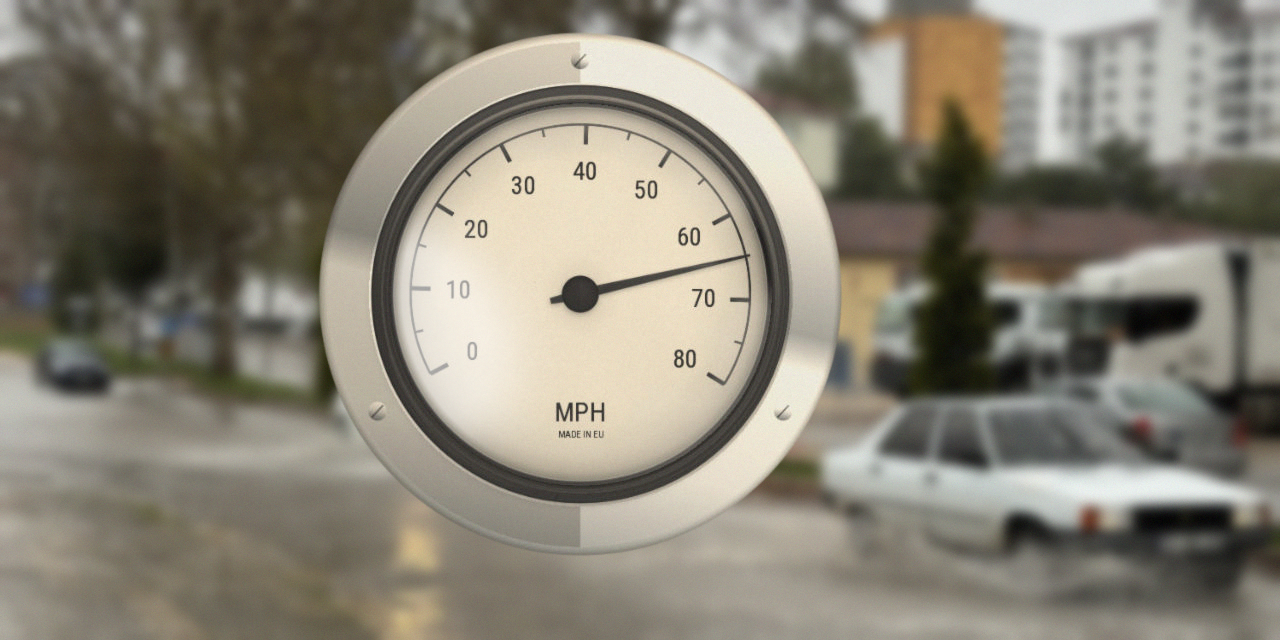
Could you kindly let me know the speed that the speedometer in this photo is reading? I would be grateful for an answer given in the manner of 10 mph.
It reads 65 mph
